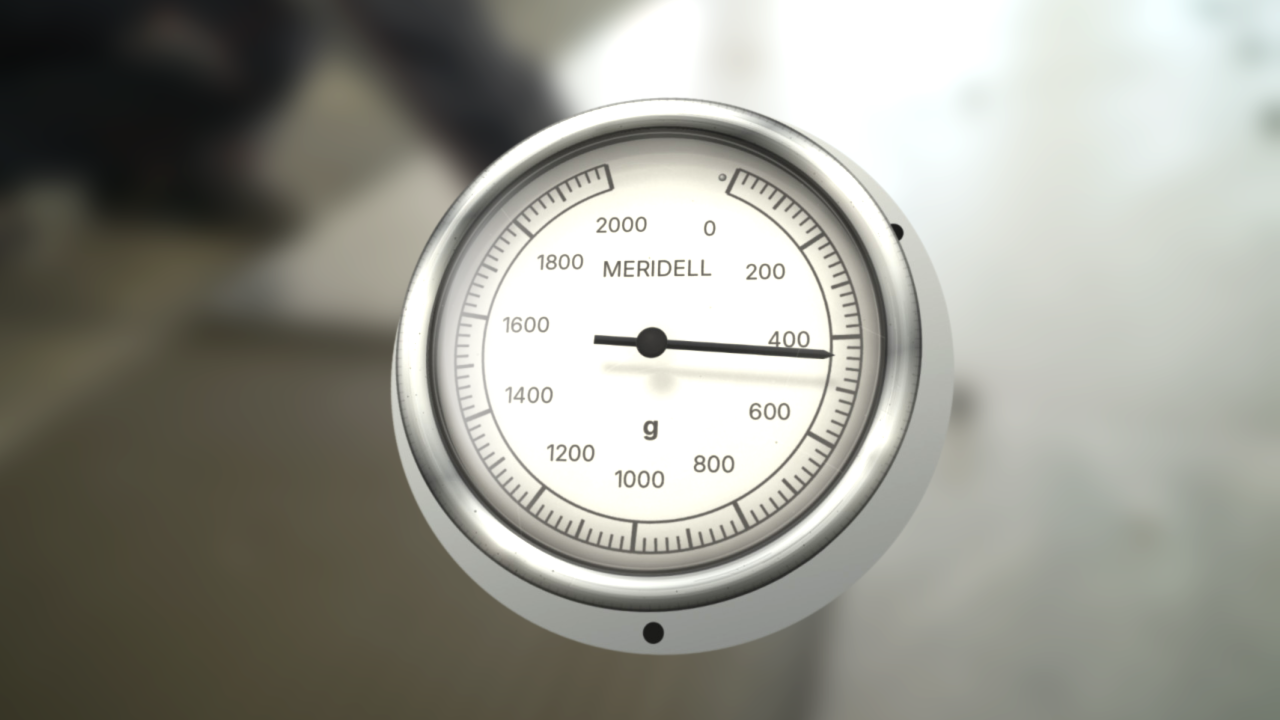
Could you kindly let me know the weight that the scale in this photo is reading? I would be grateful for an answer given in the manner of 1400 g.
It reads 440 g
